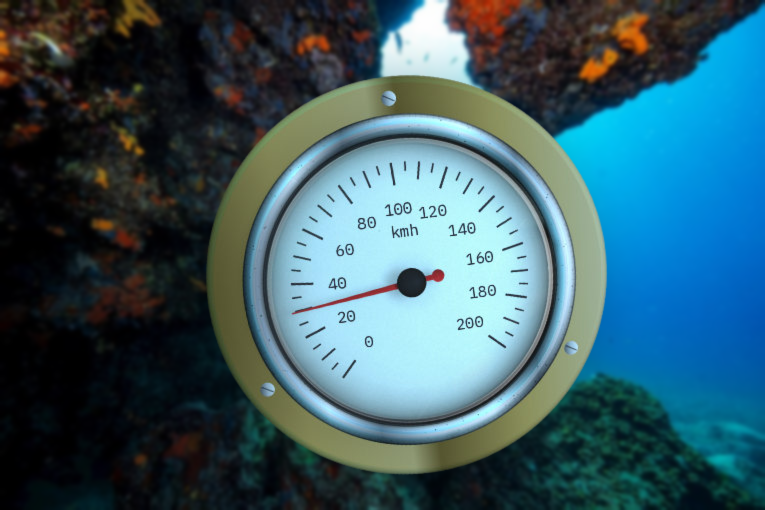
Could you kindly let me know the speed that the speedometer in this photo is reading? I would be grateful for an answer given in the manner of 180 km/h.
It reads 30 km/h
